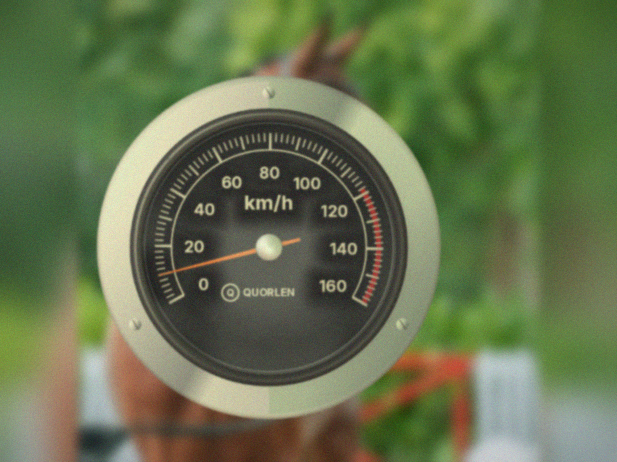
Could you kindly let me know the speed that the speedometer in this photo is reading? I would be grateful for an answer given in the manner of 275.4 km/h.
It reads 10 km/h
